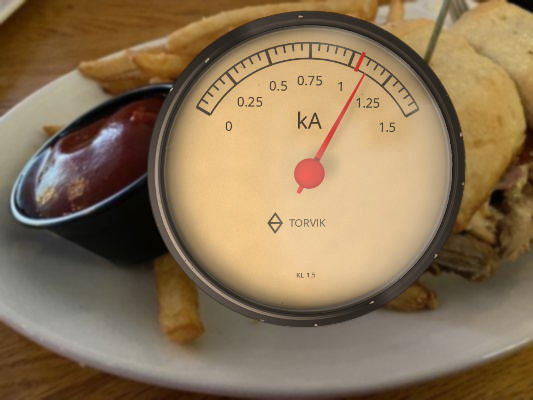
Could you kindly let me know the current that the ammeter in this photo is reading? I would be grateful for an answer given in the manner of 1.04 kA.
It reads 1.1 kA
